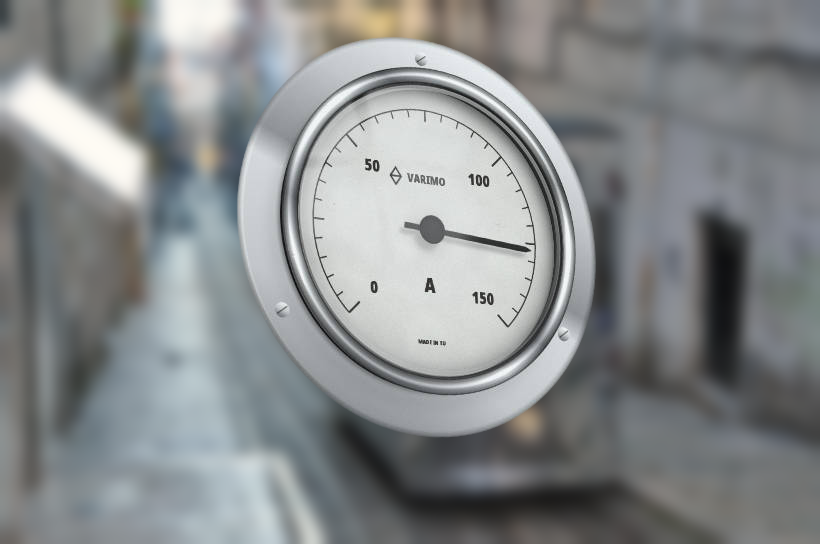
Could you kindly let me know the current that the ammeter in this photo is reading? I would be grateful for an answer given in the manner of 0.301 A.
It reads 127.5 A
